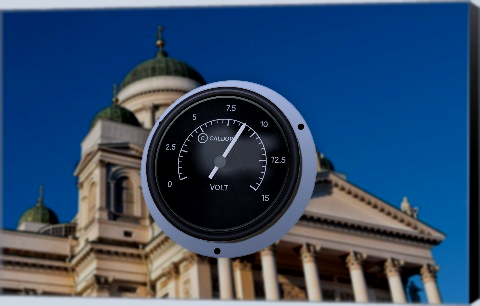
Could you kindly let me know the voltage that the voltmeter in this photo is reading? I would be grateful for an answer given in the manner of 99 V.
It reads 9 V
